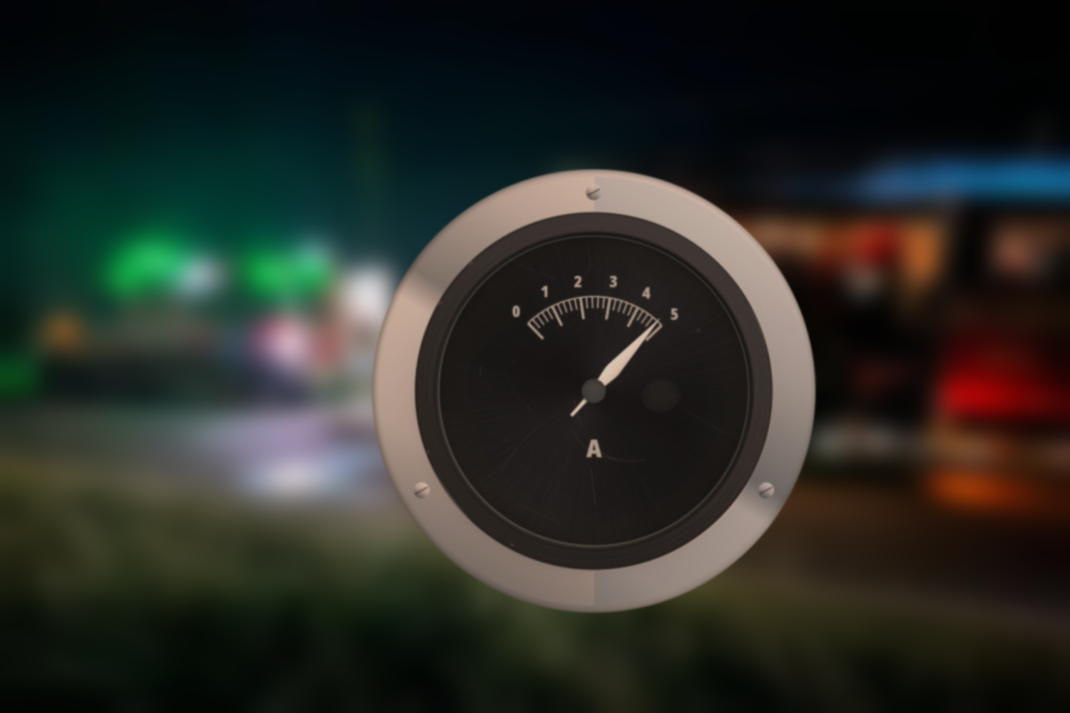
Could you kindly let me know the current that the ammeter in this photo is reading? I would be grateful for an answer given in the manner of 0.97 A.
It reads 4.8 A
